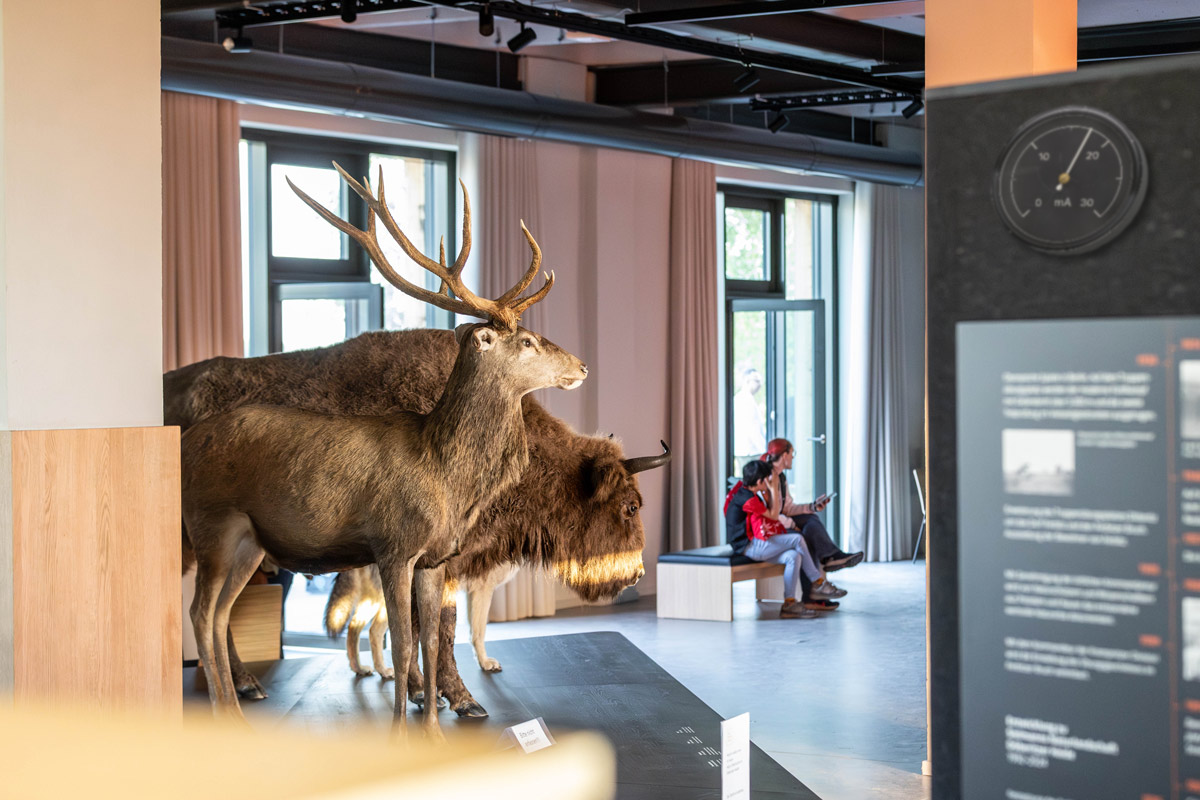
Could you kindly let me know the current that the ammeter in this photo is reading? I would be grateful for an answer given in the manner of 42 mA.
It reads 17.5 mA
